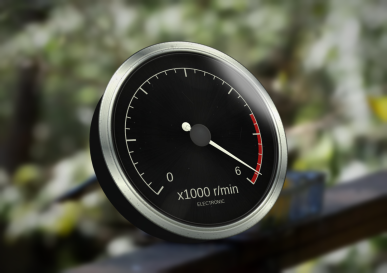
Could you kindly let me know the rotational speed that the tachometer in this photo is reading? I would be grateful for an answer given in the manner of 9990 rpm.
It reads 5800 rpm
